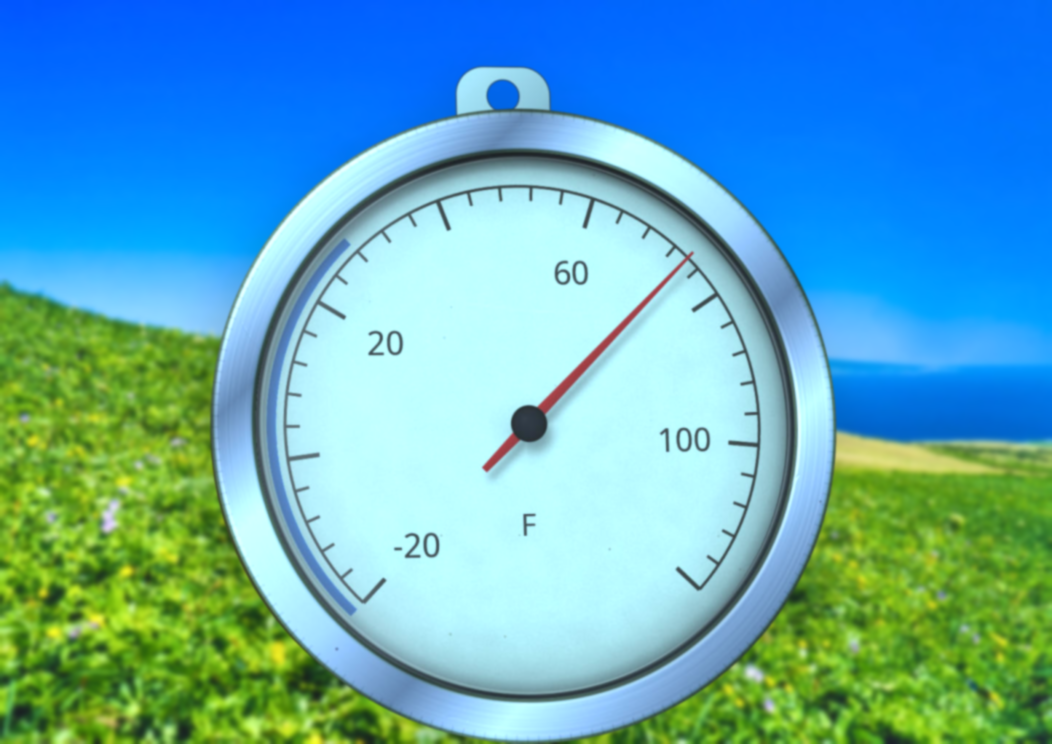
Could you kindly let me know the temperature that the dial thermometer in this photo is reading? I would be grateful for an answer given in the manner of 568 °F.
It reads 74 °F
